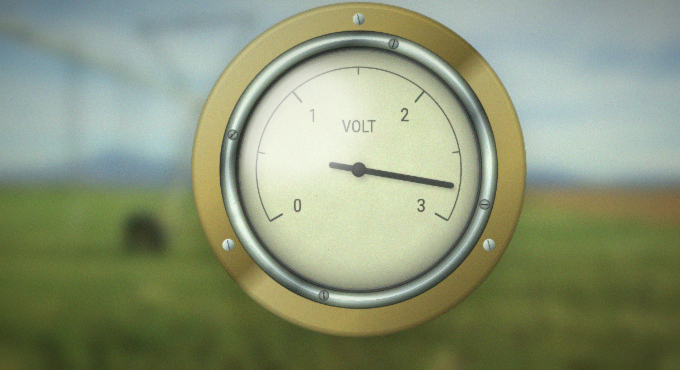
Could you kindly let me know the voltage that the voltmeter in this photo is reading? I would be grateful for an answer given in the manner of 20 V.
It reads 2.75 V
